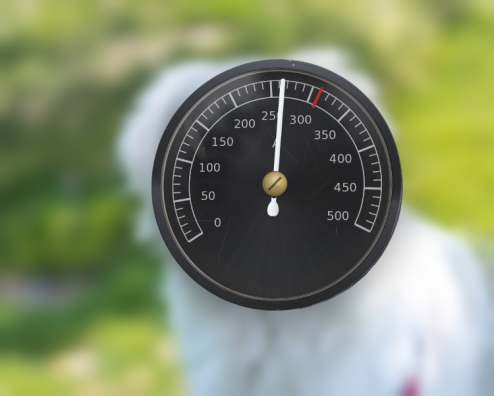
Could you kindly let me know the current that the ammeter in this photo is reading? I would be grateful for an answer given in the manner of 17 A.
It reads 265 A
